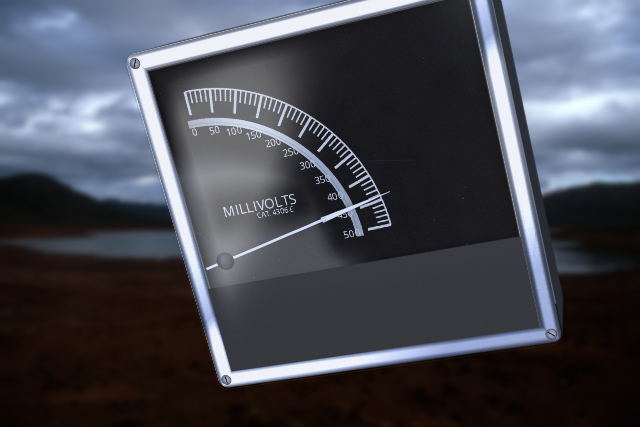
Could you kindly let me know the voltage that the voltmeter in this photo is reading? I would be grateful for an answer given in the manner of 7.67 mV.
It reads 440 mV
